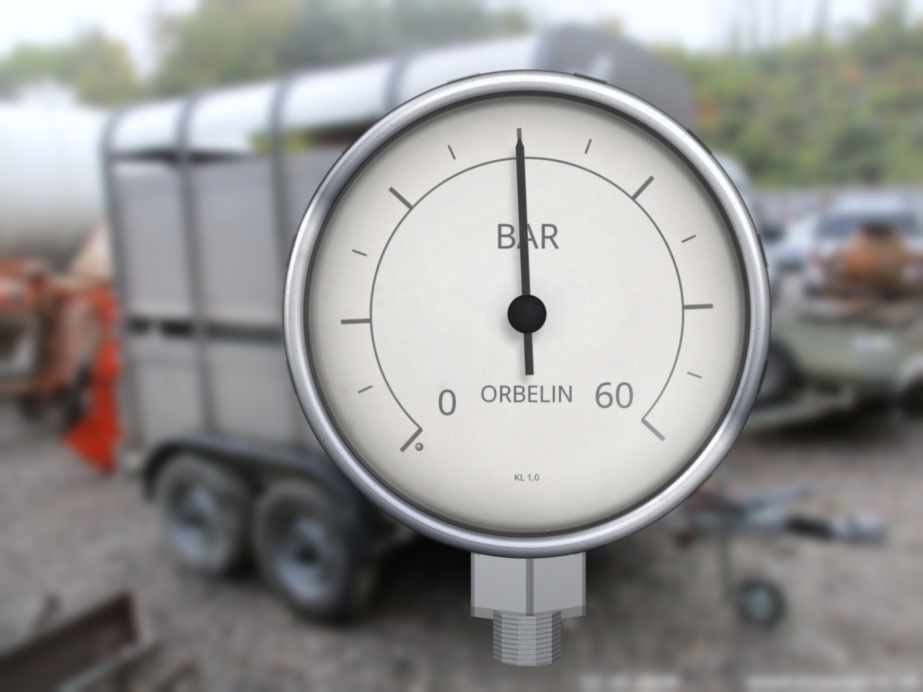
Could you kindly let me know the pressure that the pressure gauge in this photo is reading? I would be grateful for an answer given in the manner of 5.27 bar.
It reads 30 bar
